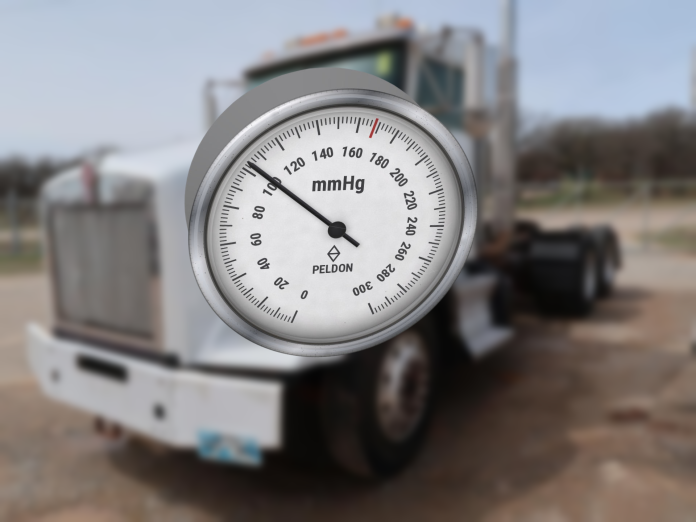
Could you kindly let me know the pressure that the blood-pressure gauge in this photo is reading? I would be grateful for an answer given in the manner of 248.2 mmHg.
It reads 104 mmHg
